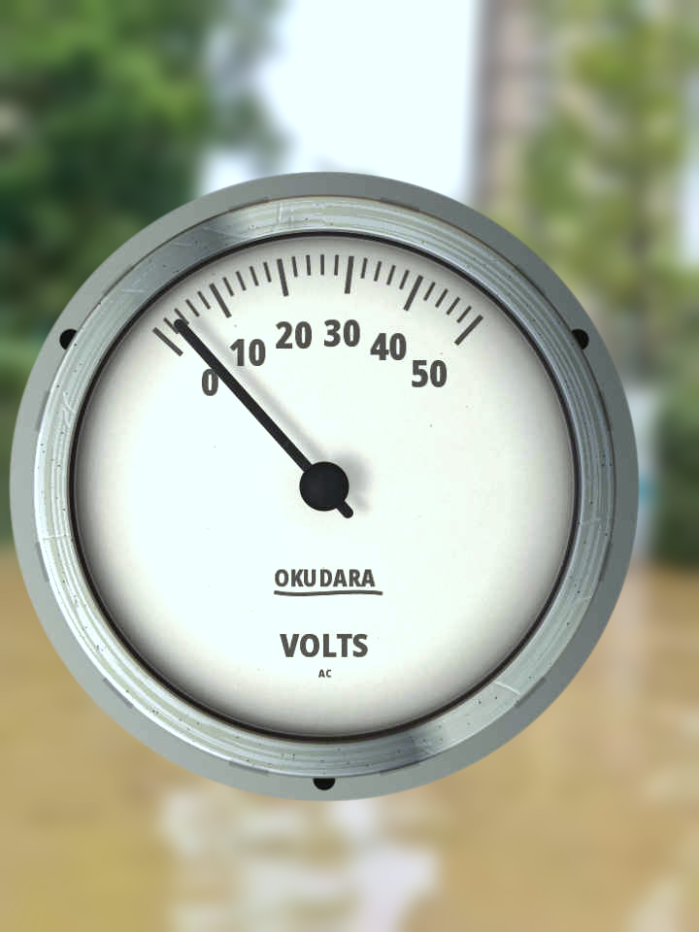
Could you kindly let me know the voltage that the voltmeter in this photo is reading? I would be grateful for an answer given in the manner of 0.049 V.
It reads 3 V
